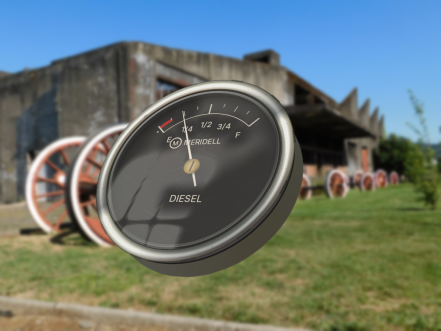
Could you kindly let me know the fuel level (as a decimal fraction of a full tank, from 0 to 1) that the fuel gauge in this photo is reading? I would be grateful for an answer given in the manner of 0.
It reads 0.25
